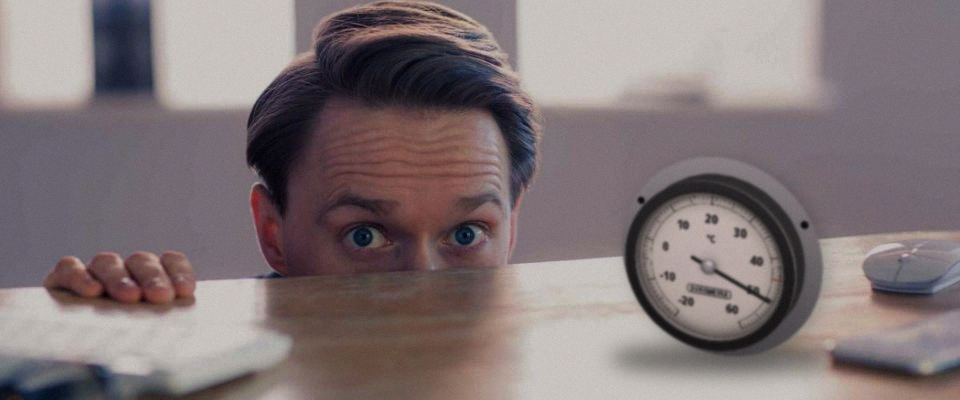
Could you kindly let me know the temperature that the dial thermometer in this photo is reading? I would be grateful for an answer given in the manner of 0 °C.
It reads 50 °C
